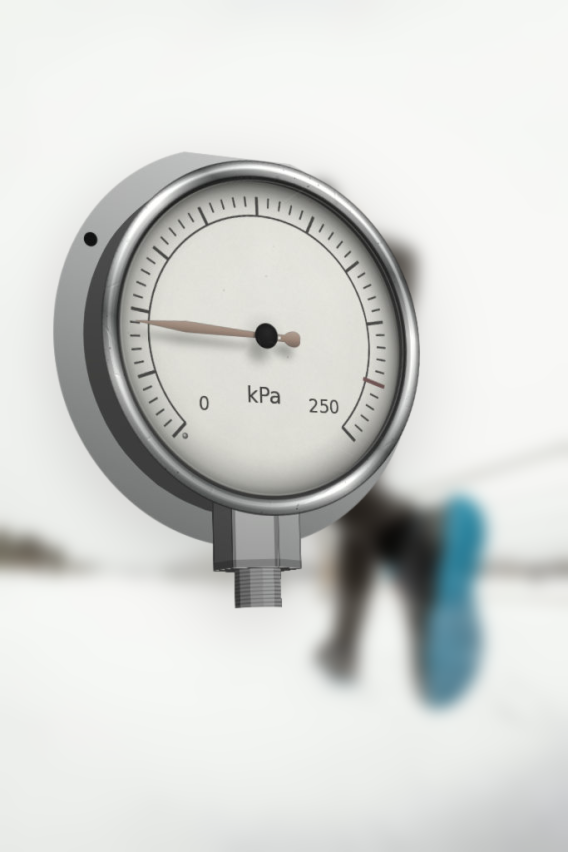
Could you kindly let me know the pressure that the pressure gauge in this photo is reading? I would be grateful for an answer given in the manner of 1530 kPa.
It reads 45 kPa
